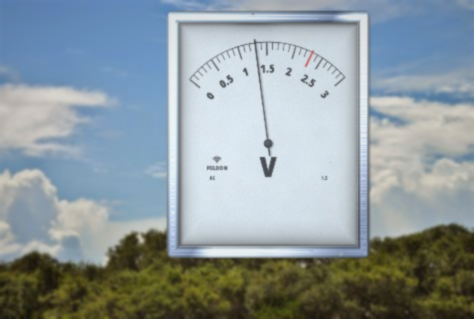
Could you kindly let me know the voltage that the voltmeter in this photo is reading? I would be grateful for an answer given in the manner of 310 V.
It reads 1.3 V
